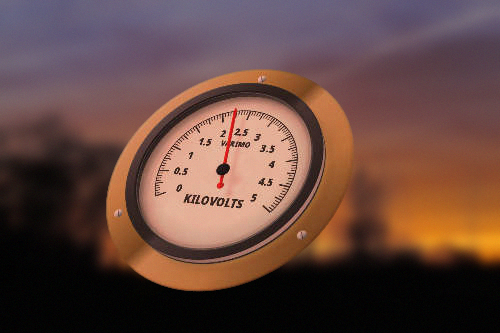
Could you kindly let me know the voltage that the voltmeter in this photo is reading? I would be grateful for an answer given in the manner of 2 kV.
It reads 2.25 kV
